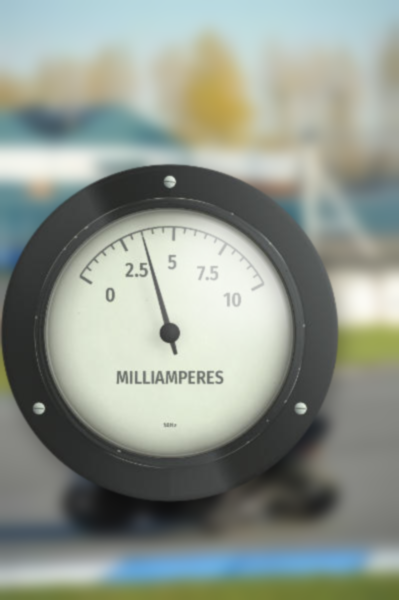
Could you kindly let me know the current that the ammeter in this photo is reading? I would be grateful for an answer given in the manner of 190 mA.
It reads 3.5 mA
